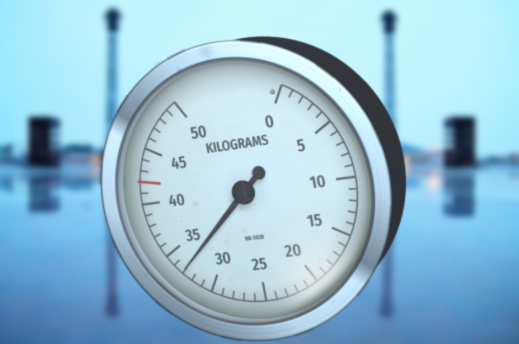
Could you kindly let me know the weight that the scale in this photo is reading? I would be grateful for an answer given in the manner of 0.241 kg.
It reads 33 kg
